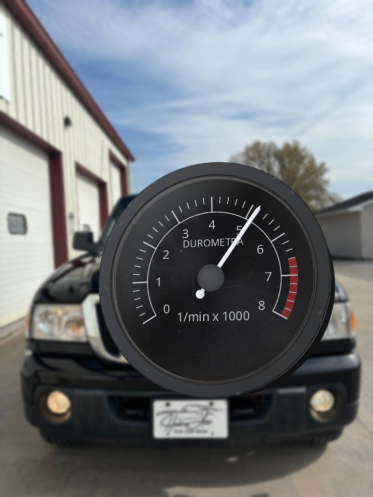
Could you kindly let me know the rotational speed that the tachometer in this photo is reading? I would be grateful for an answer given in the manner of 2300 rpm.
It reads 5200 rpm
